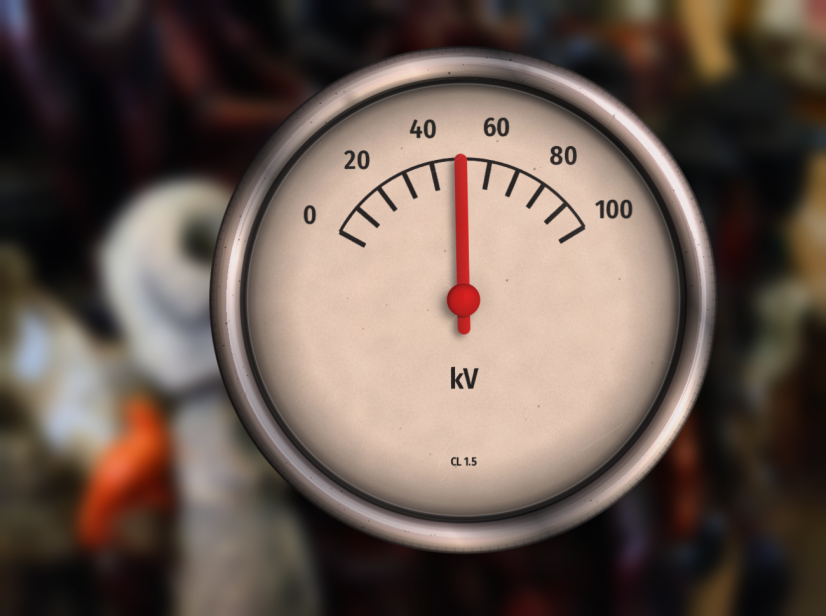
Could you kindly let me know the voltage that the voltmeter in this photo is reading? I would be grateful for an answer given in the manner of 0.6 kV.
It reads 50 kV
